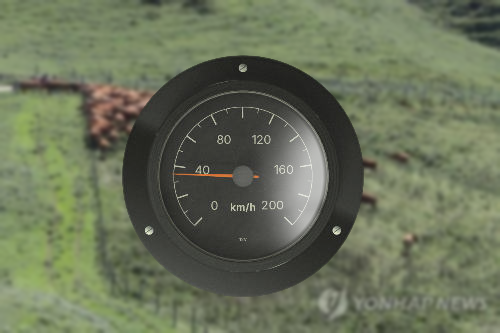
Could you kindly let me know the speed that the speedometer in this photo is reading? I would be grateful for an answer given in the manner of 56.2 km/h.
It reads 35 km/h
